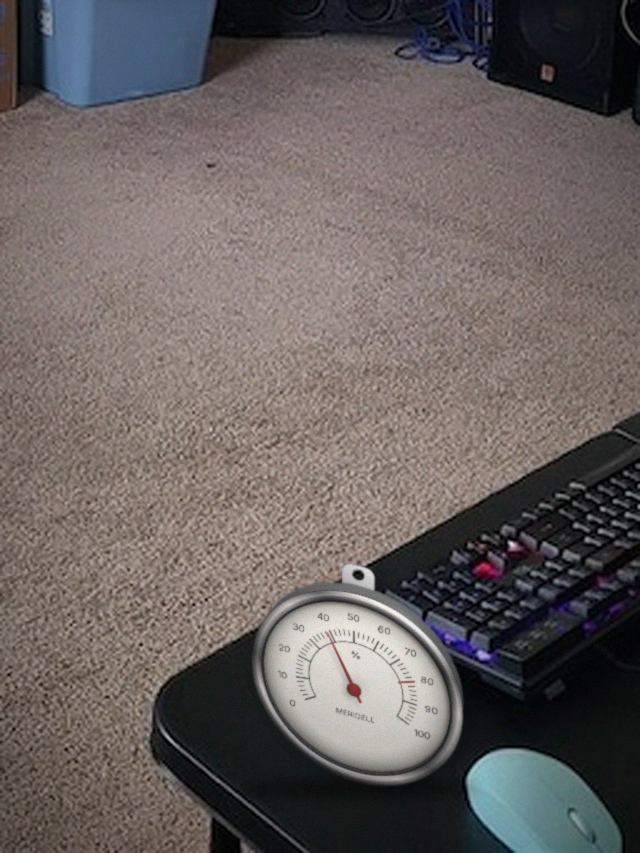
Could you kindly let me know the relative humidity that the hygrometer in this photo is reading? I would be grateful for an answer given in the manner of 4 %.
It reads 40 %
